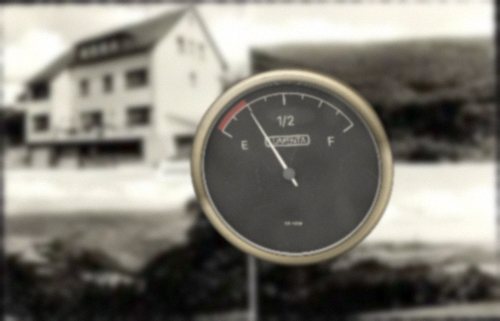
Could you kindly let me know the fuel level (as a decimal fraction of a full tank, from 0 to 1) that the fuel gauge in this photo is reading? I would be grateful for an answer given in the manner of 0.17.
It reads 0.25
